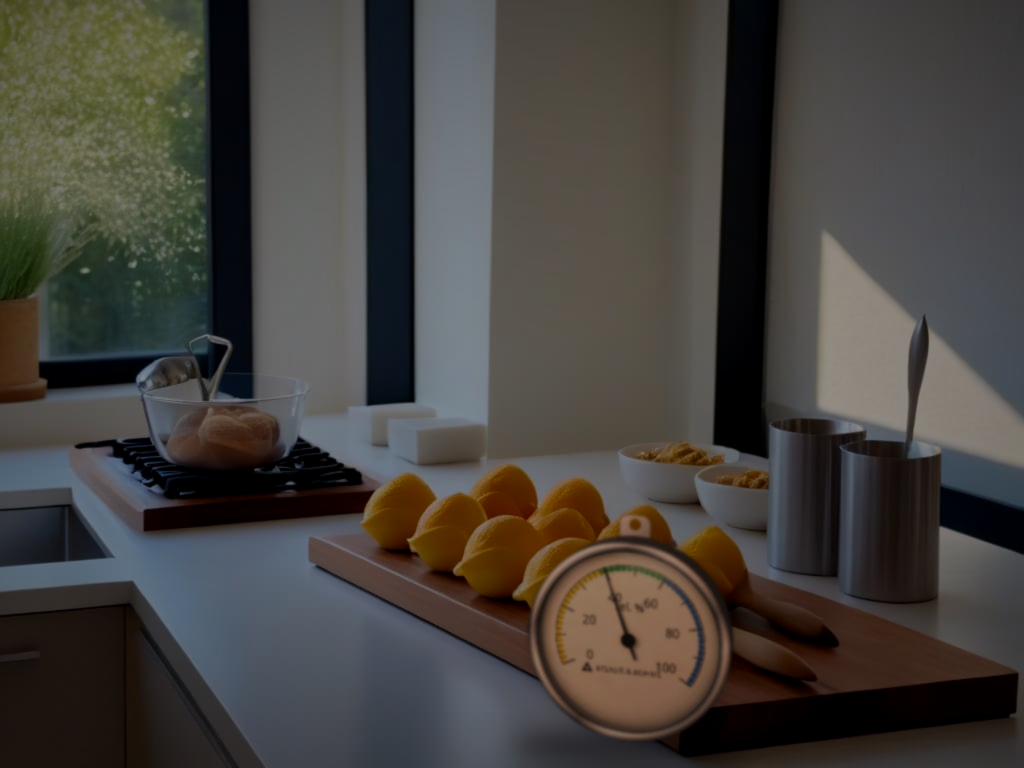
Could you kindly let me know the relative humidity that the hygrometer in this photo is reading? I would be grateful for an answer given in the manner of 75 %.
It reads 40 %
